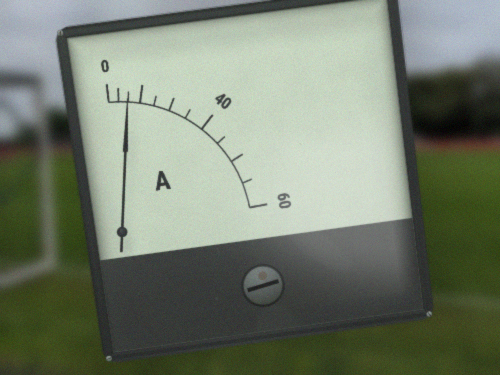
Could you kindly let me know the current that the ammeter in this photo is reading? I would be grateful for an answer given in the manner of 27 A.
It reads 15 A
